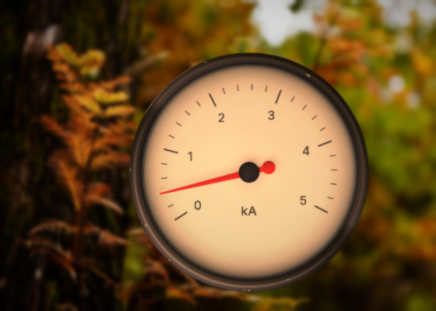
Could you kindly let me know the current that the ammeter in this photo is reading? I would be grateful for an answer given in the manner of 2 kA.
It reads 0.4 kA
